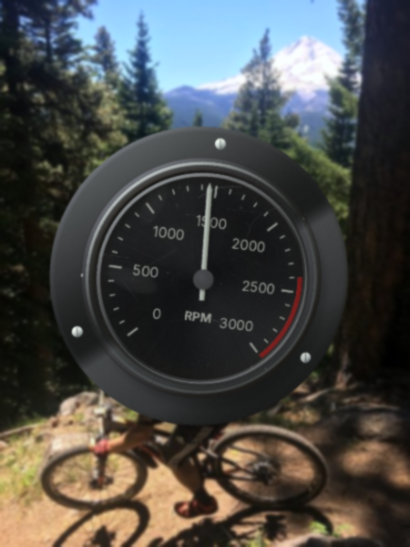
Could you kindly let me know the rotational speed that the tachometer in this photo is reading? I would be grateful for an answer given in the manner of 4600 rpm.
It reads 1450 rpm
